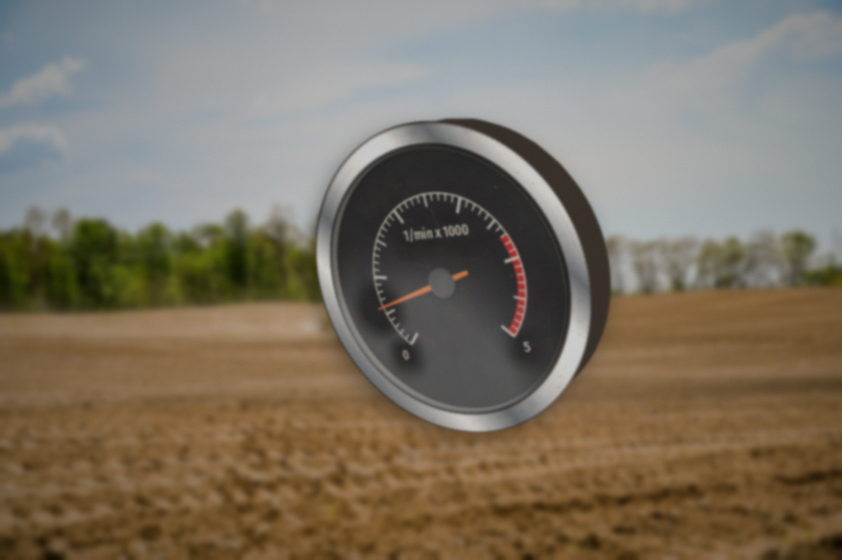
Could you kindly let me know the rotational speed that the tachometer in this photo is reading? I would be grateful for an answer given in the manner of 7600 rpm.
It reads 600 rpm
